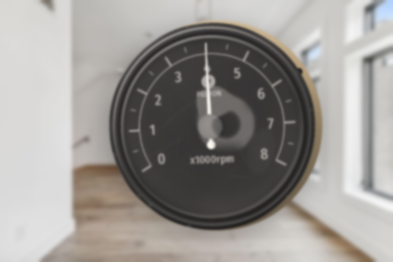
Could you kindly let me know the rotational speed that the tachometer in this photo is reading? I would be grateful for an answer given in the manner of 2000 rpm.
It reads 4000 rpm
